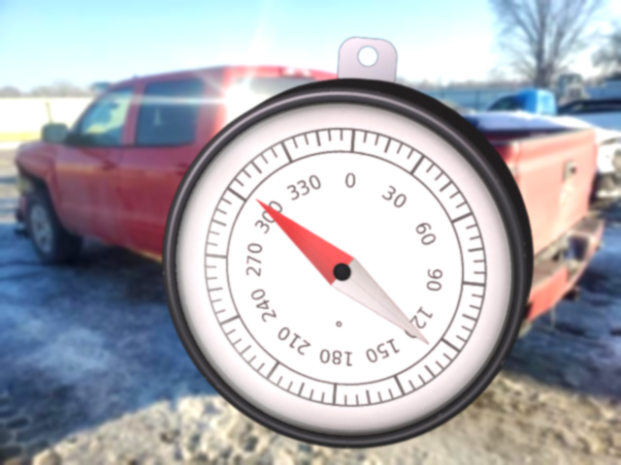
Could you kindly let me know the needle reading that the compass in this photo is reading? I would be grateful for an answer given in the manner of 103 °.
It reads 305 °
